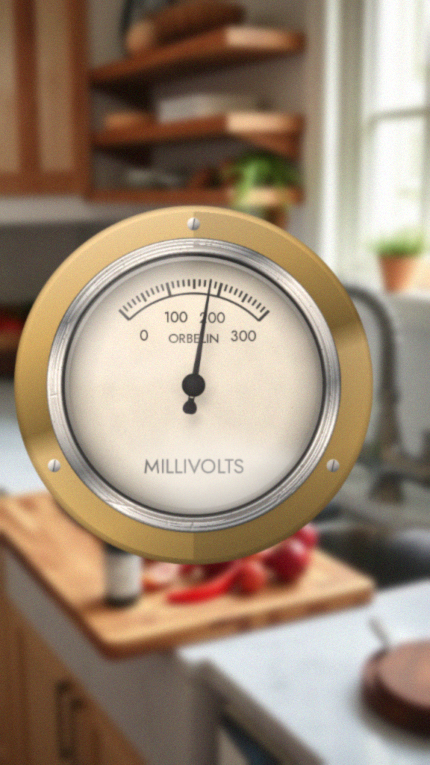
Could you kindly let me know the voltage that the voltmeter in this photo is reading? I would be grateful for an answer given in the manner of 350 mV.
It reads 180 mV
